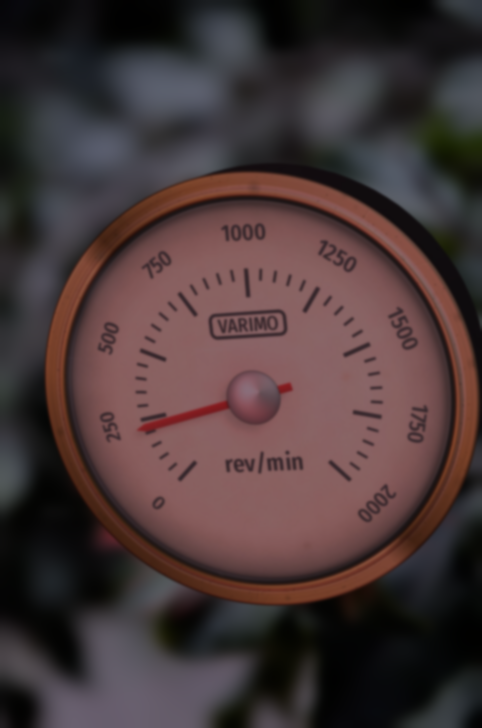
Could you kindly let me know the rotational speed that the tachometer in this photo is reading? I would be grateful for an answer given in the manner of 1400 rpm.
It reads 225 rpm
